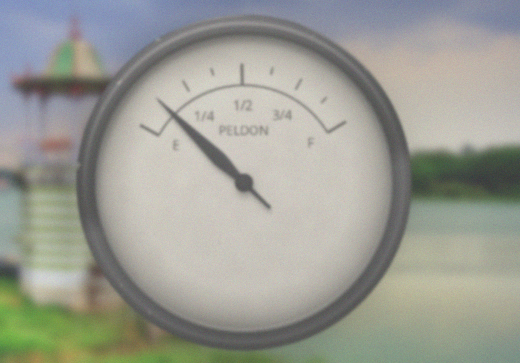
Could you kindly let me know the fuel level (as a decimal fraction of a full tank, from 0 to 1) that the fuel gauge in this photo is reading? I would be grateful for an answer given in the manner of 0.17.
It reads 0.125
